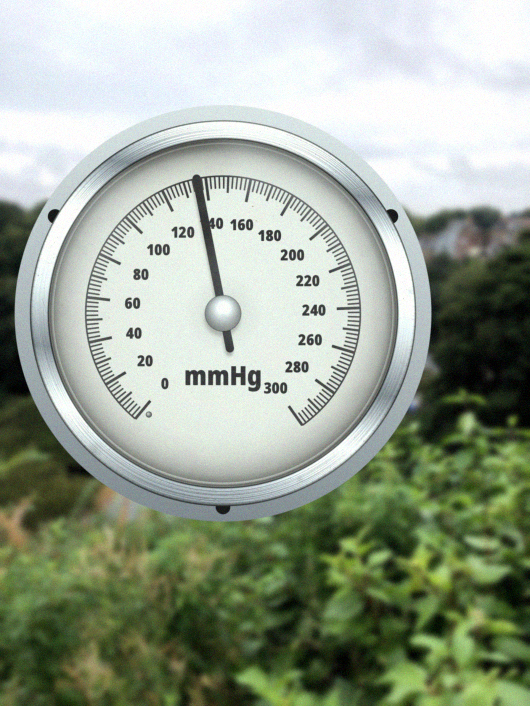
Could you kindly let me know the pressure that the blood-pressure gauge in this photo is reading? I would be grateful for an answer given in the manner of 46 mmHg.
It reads 136 mmHg
